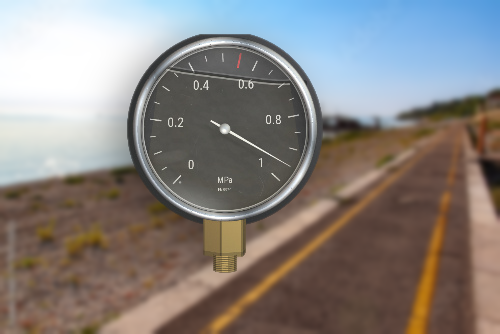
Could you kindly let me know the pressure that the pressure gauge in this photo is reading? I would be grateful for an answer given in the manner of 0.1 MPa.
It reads 0.95 MPa
